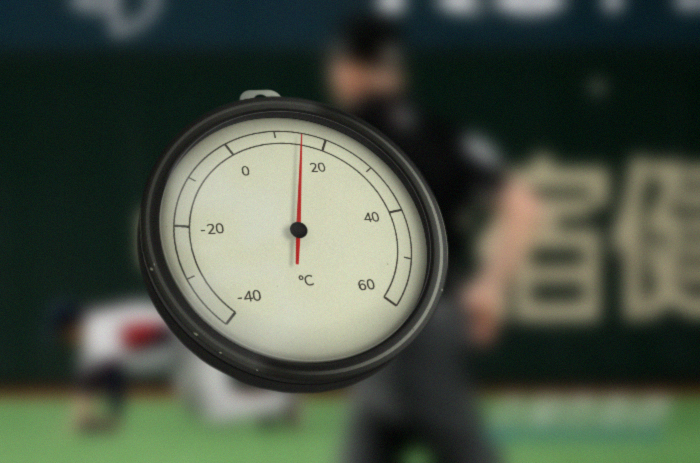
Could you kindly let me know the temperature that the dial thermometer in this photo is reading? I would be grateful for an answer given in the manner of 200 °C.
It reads 15 °C
